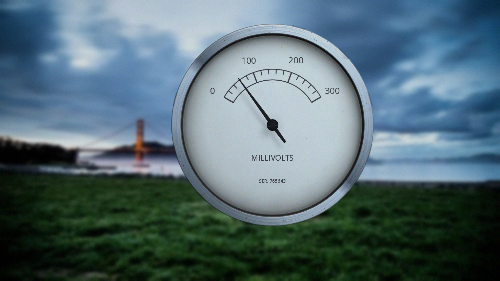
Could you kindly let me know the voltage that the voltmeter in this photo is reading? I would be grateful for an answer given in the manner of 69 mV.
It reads 60 mV
